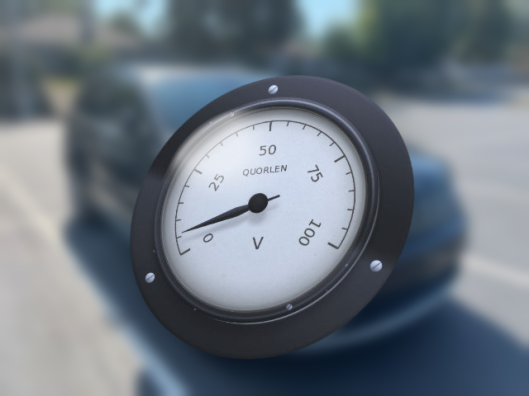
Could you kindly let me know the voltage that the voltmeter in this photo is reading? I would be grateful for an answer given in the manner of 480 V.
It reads 5 V
